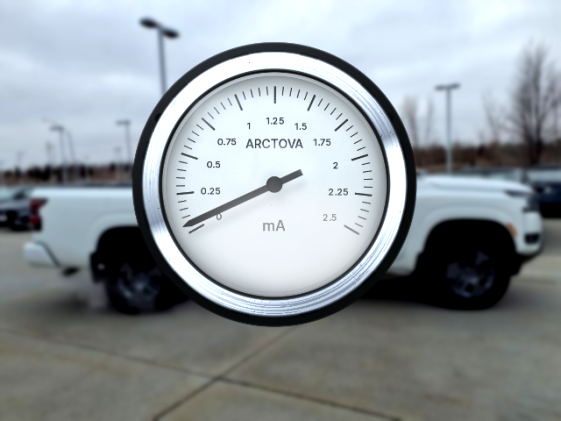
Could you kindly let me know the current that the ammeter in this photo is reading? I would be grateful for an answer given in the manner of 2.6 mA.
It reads 0.05 mA
